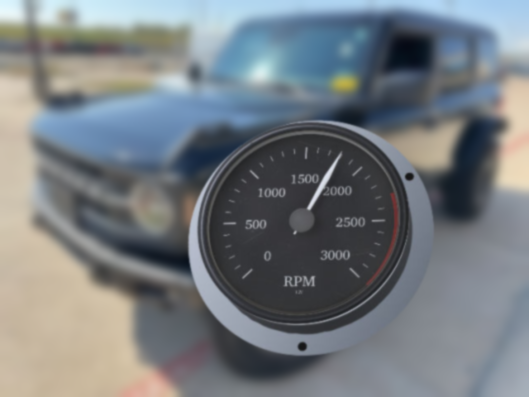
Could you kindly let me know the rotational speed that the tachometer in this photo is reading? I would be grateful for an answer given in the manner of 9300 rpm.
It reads 1800 rpm
